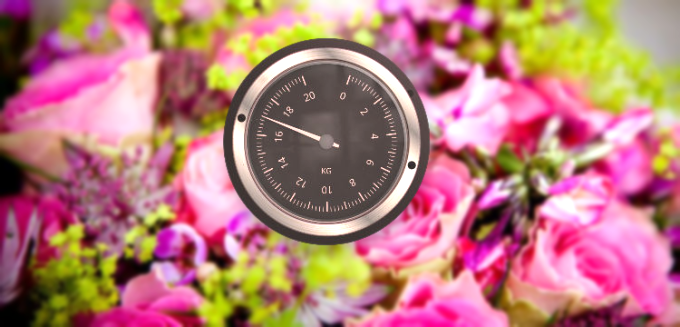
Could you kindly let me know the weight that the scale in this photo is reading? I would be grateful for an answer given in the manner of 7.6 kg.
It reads 17 kg
